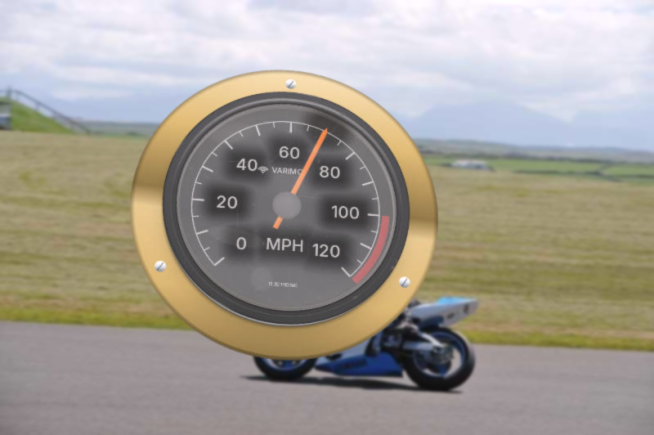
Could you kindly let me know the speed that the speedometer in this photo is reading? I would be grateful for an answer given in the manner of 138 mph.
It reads 70 mph
